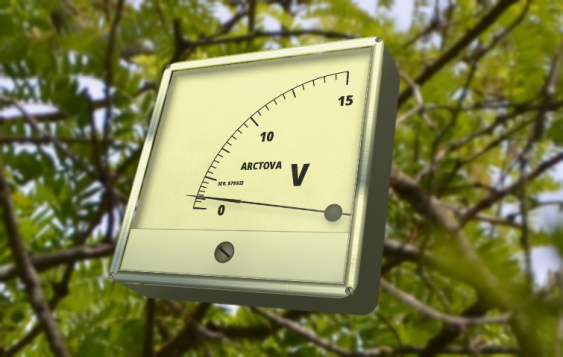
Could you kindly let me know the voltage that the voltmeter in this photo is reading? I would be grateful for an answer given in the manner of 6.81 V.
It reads 2.5 V
